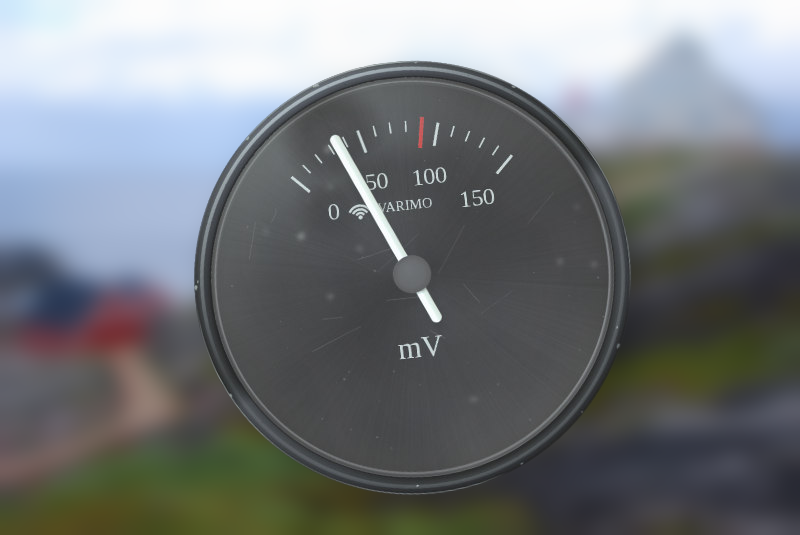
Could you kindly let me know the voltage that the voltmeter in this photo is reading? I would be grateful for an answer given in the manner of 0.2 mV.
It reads 35 mV
